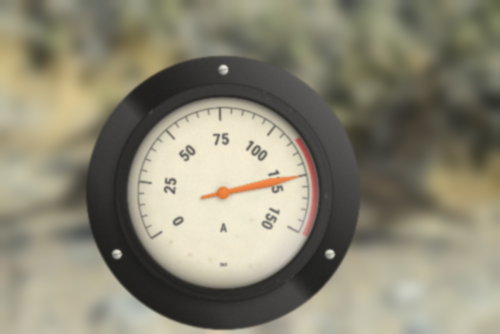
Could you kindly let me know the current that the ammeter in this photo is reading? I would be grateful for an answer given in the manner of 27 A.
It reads 125 A
